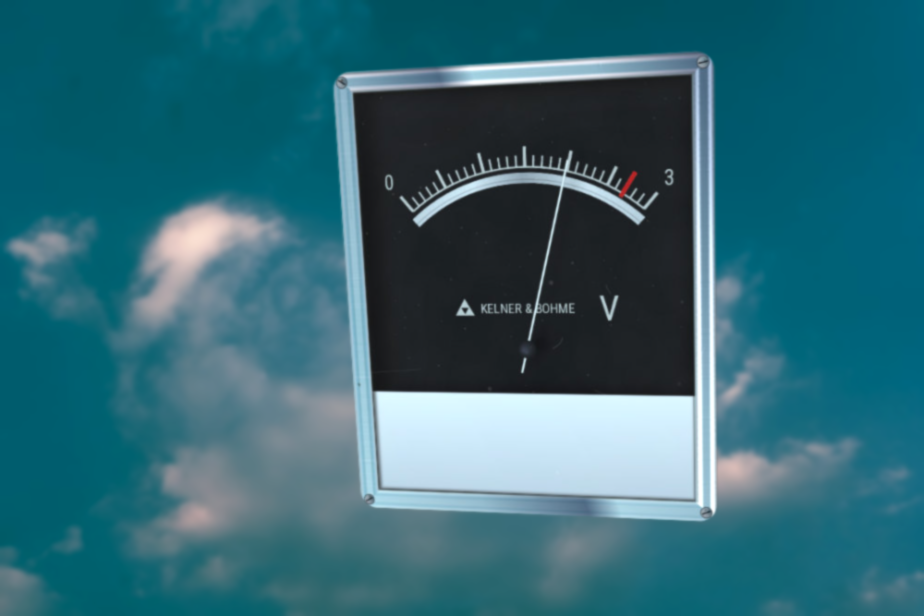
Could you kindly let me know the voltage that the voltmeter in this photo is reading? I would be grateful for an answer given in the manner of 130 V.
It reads 2 V
